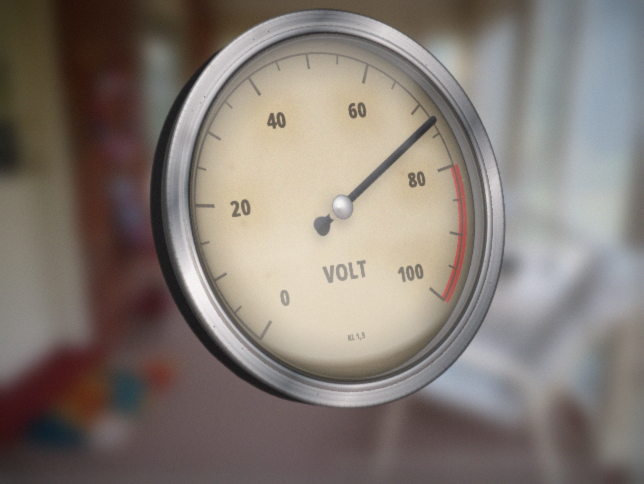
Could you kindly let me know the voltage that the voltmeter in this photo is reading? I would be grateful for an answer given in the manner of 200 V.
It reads 72.5 V
